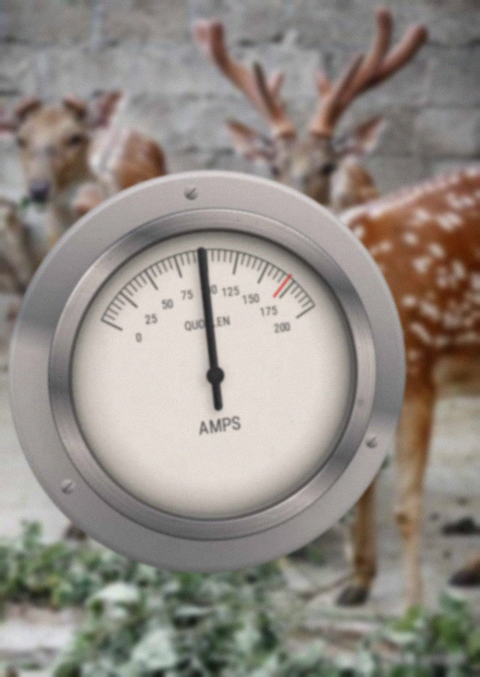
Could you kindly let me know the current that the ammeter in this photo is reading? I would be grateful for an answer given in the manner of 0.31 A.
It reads 95 A
